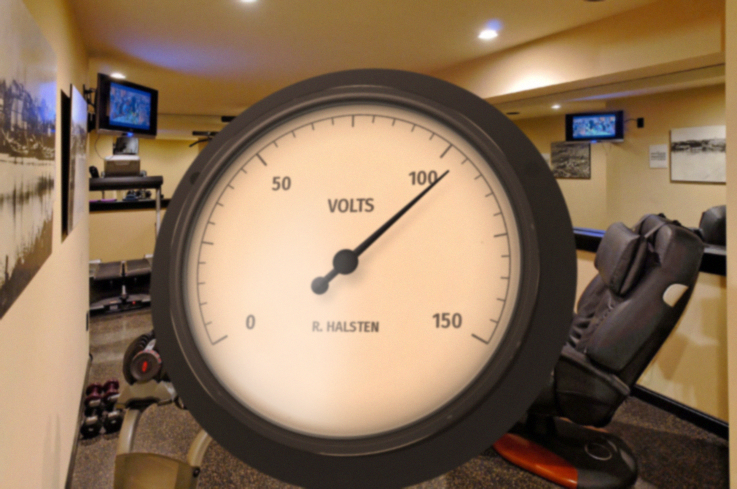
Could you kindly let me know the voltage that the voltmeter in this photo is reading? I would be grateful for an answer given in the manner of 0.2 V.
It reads 105 V
